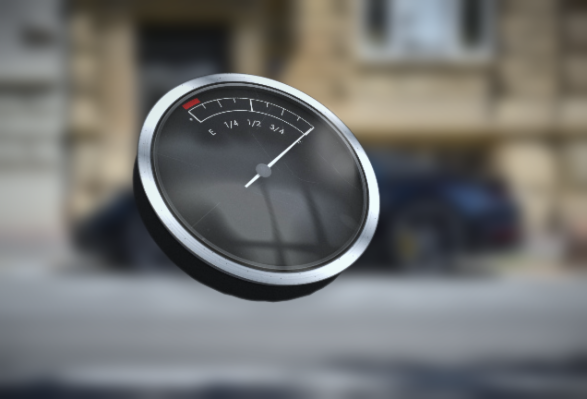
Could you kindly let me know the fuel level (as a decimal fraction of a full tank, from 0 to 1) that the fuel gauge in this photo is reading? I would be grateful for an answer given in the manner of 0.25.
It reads 1
